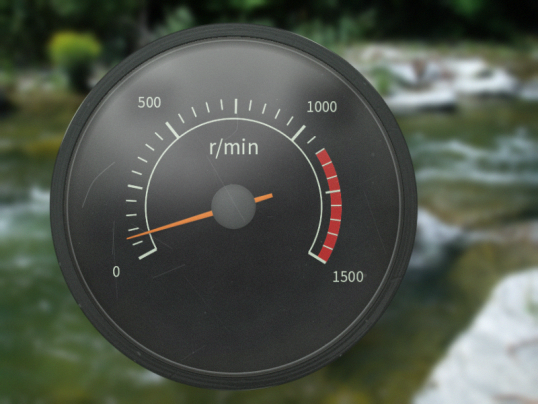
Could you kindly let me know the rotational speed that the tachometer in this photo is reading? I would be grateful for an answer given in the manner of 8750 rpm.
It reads 75 rpm
